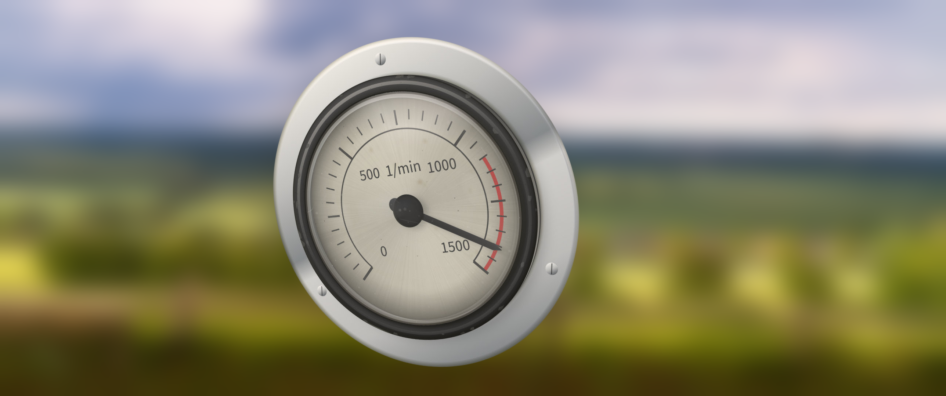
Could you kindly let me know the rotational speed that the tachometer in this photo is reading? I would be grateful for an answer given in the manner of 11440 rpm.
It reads 1400 rpm
